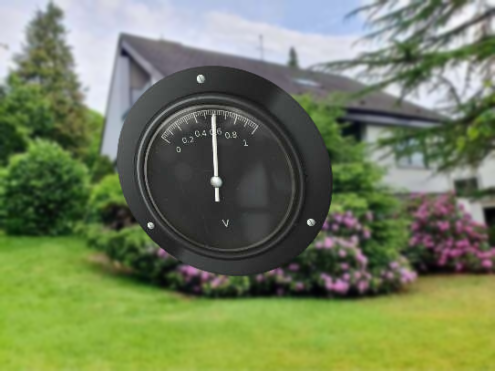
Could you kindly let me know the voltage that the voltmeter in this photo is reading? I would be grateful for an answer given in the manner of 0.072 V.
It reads 0.6 V
